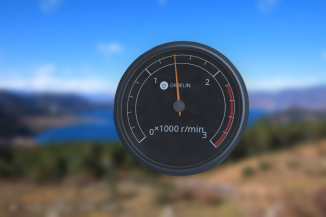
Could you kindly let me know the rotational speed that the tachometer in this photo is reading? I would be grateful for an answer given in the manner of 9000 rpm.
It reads 1400 rpm
